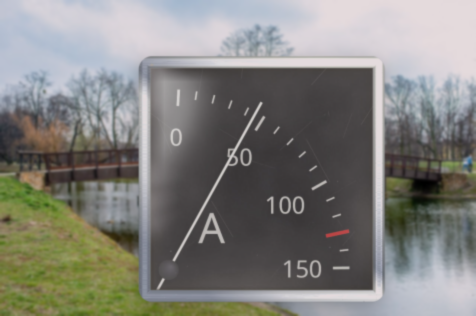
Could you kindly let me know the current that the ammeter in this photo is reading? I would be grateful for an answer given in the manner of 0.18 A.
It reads 45 A
